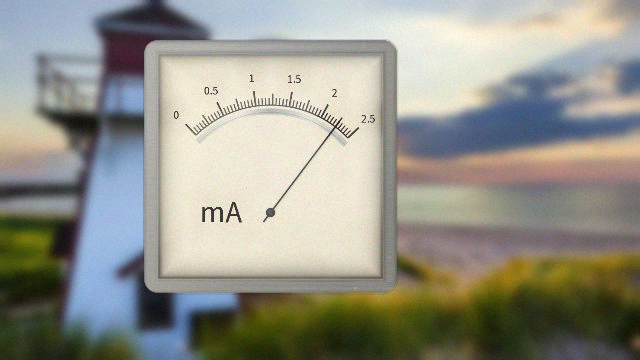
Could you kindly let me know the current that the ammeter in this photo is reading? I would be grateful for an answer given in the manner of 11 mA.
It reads 2.25 mA
